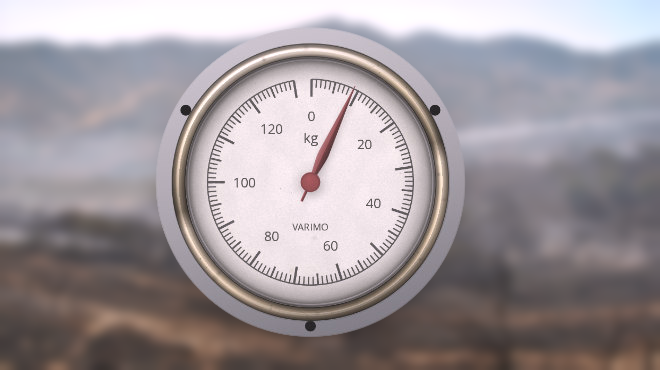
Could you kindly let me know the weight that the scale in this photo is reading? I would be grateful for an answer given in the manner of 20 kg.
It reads 9 kg
